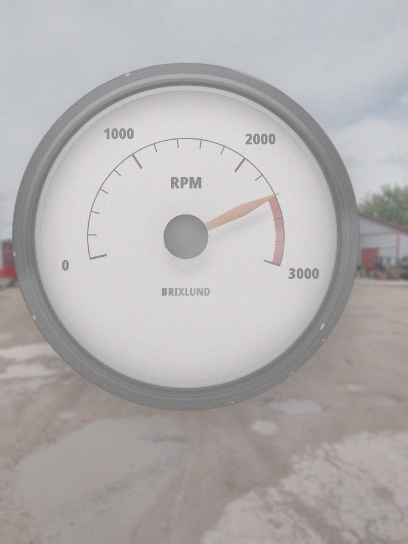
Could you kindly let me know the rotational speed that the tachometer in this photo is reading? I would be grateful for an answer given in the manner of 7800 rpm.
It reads 2400 rpm
